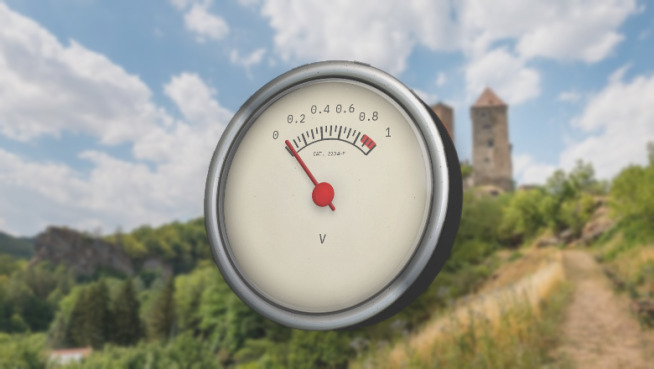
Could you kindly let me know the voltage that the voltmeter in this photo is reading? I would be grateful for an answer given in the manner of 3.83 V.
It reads 0.05 V
